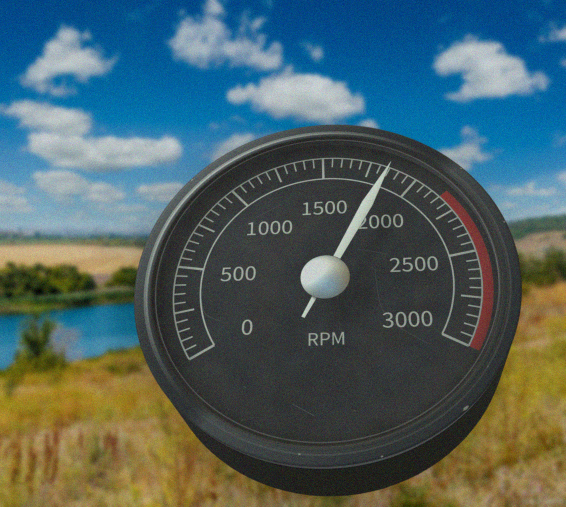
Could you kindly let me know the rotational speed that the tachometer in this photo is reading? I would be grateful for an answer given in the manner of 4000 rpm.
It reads 1850 rpm
